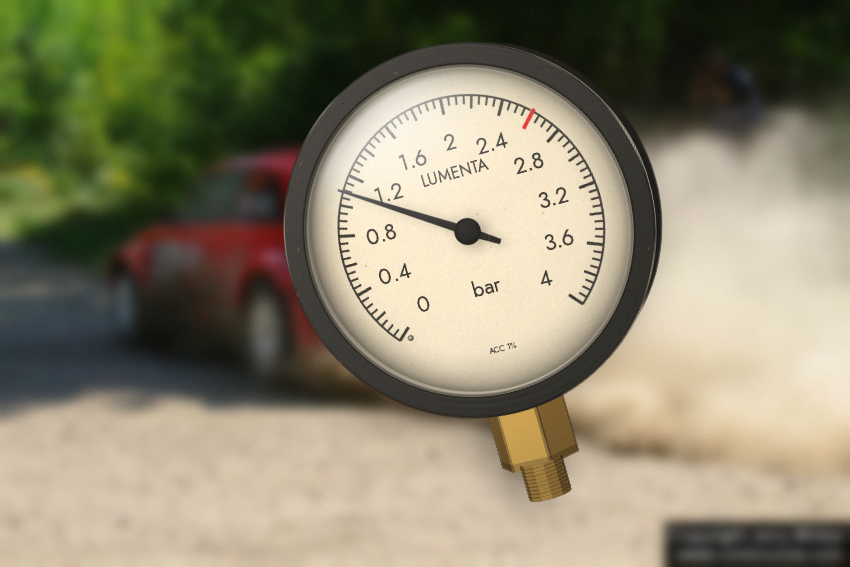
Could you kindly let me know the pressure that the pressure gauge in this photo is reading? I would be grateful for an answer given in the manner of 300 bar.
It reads 1.1 bar
